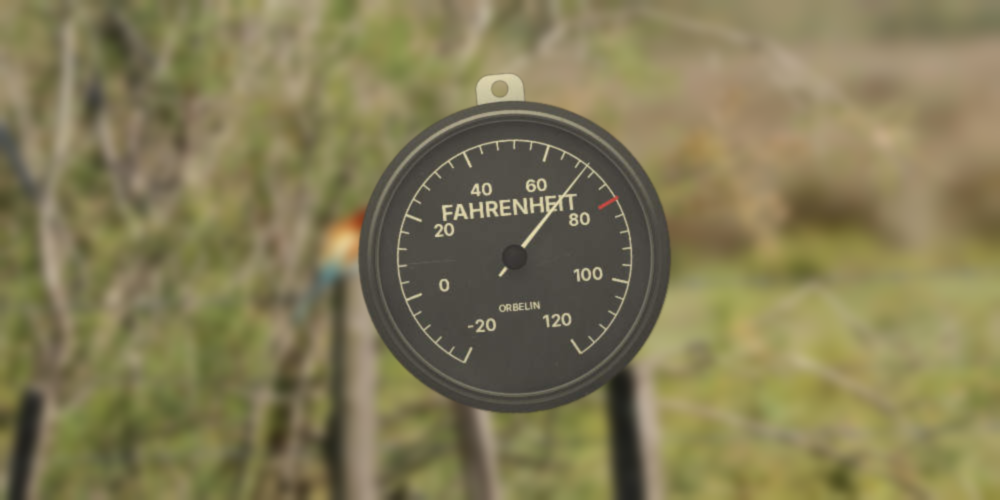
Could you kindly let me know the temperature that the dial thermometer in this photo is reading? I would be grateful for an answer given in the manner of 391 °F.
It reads 70 °F
